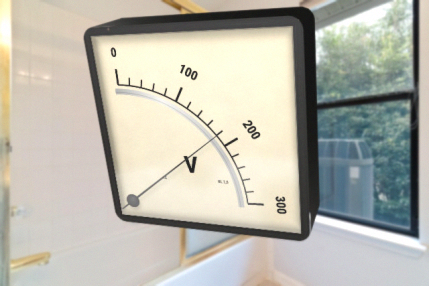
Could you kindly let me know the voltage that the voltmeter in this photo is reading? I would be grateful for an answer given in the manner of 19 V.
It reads 180 V
